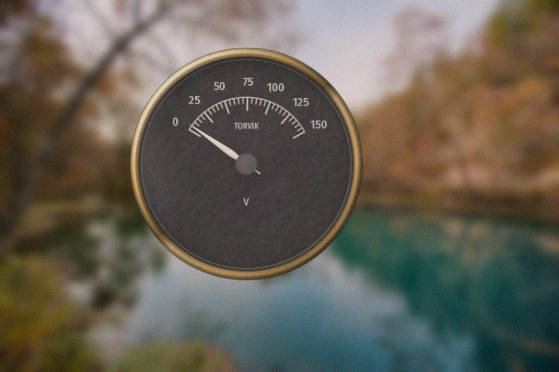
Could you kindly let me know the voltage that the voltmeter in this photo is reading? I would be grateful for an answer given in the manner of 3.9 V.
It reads 5 V
